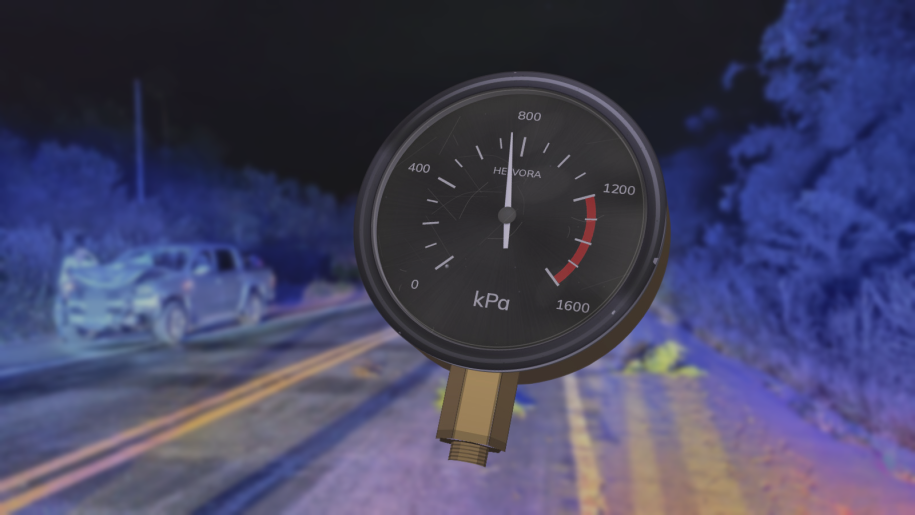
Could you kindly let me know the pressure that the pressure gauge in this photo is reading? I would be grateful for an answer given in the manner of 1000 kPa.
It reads 750 kPa
